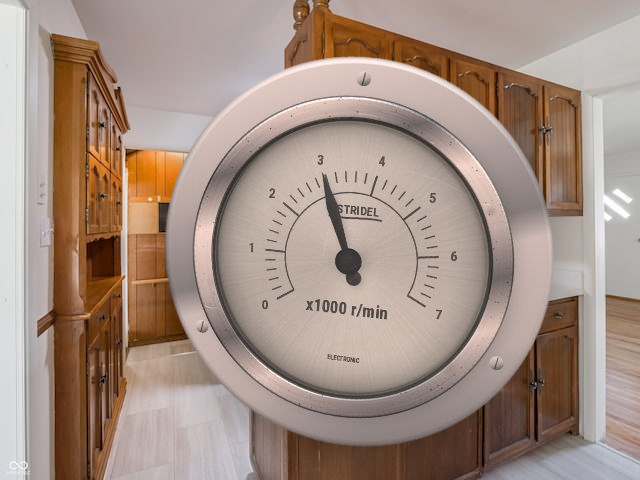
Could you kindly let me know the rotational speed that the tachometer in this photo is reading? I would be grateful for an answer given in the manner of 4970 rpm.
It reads 3000 rpm
